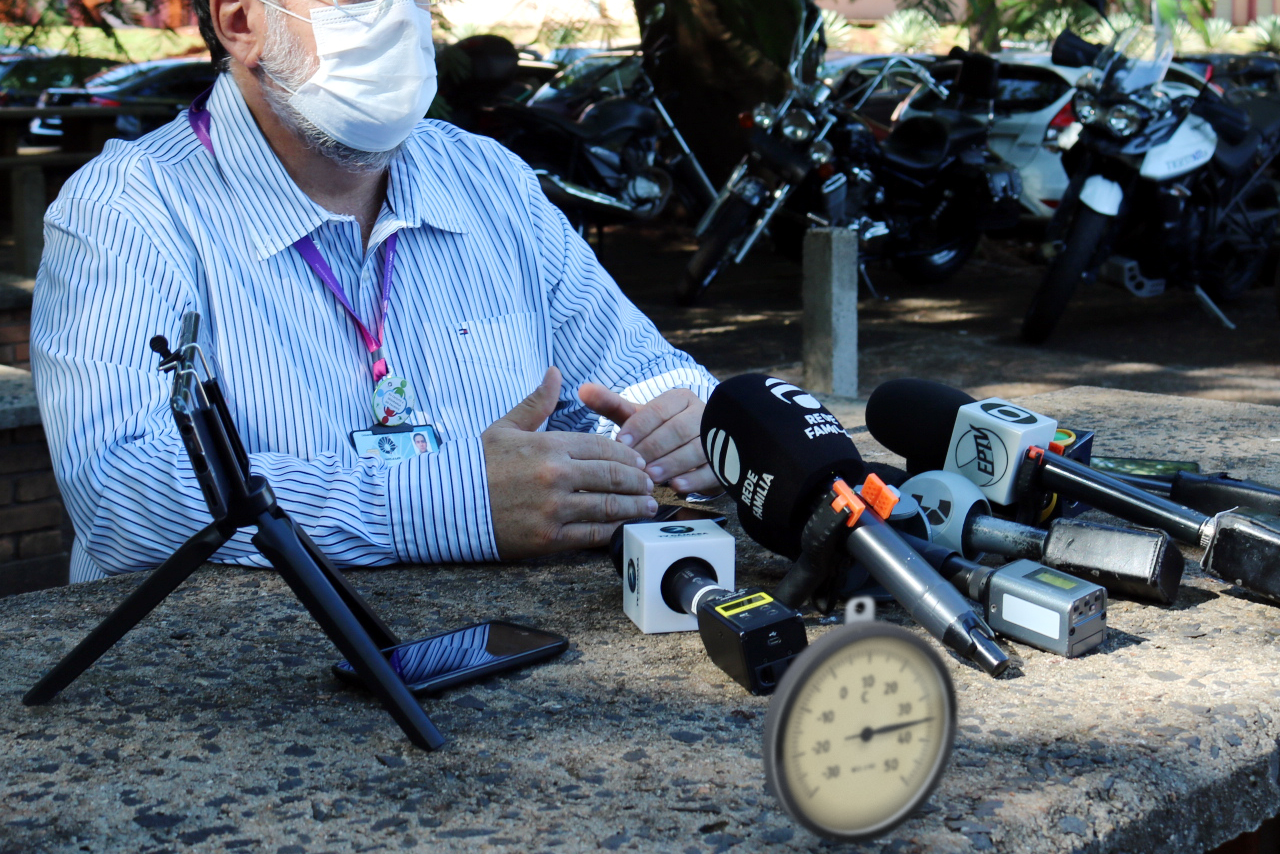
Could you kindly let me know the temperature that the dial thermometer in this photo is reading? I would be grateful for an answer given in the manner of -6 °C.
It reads 35 °C
